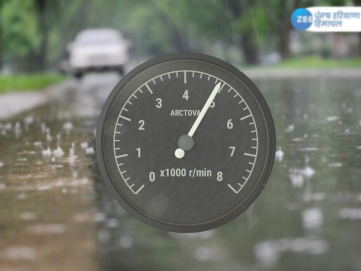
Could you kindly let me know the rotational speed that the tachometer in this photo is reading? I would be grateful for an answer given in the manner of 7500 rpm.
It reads 4900 rpm
